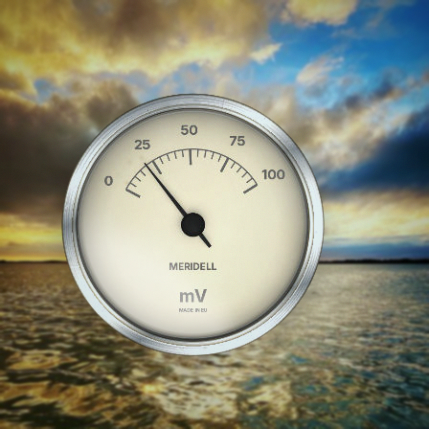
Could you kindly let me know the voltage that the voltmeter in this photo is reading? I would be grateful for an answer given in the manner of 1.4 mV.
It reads 20 mV
